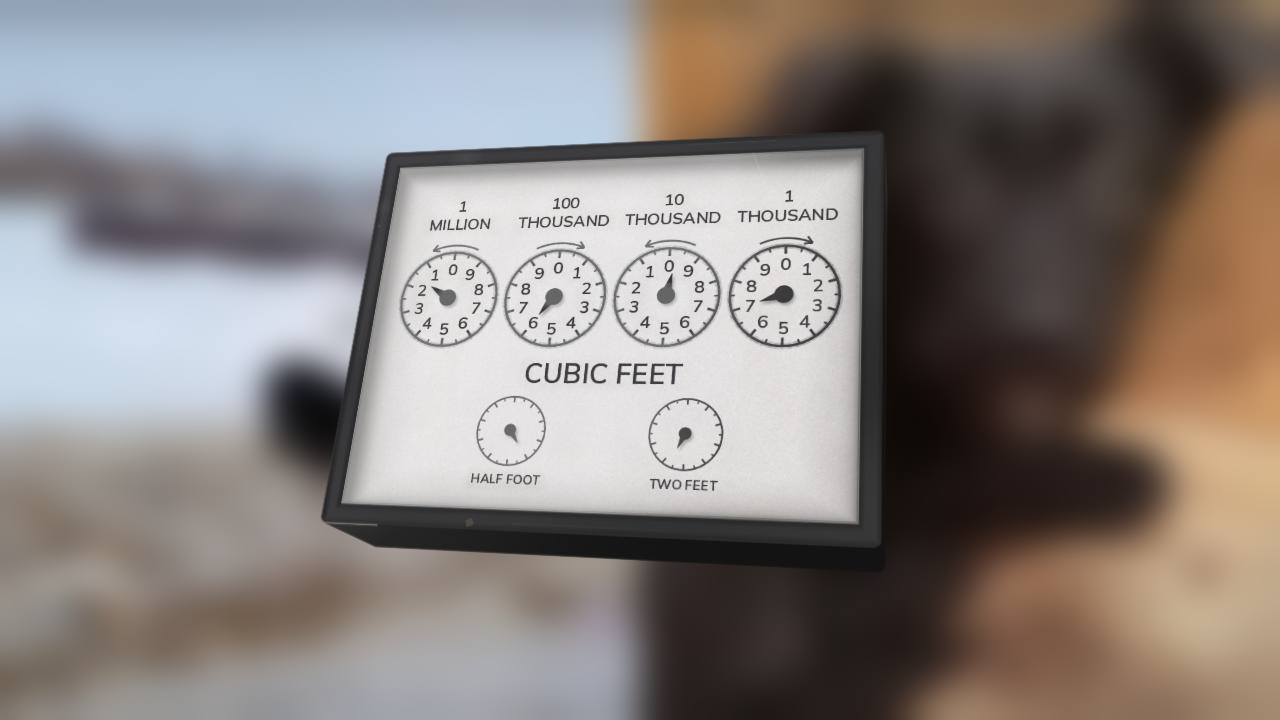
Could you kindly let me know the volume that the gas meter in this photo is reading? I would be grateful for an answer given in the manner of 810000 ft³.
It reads 159700 ft³
